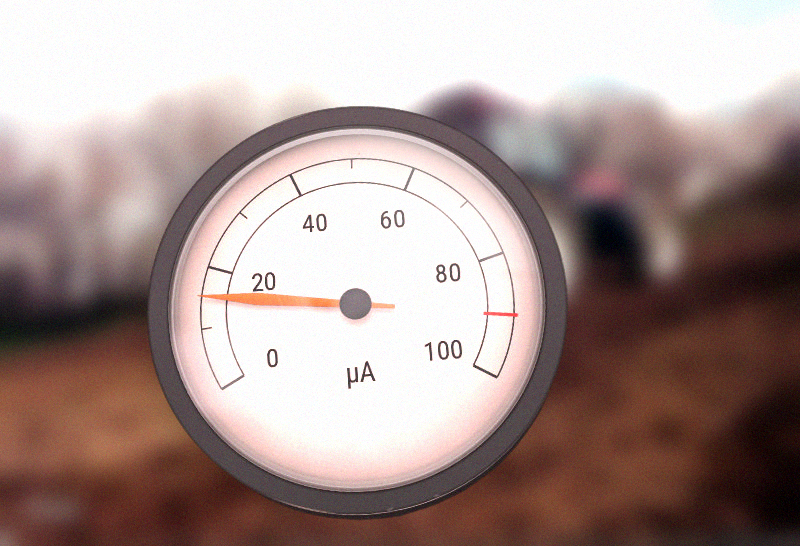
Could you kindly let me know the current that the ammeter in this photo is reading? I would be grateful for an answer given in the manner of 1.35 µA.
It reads 15 µA
